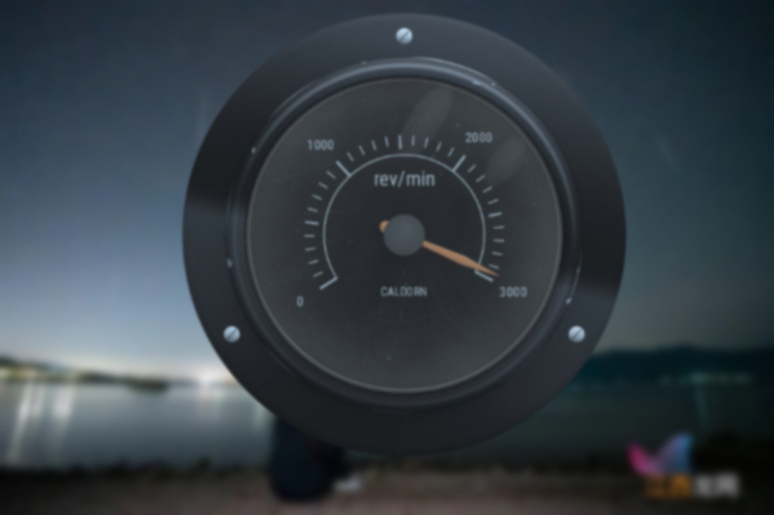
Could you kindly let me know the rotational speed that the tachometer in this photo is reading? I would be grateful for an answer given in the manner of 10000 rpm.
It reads 2950 rpm
